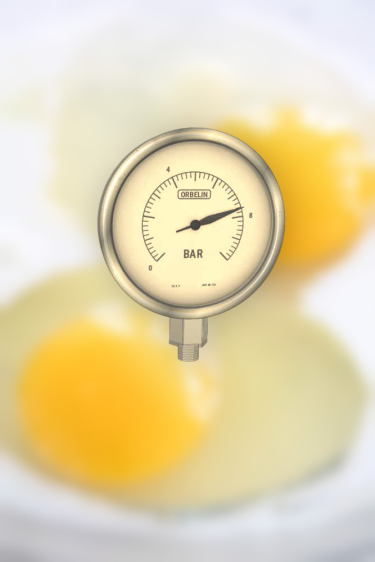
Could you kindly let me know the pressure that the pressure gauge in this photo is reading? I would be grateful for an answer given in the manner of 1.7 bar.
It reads 7.6 bar
